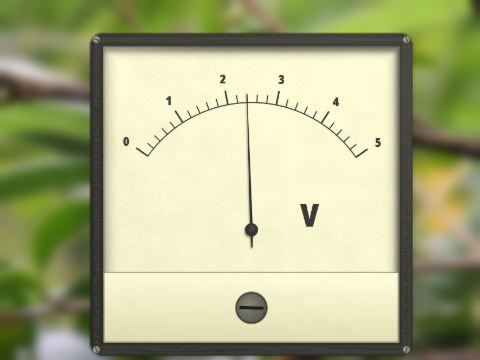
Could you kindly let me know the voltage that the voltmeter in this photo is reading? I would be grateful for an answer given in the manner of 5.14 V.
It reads 2.4 V
